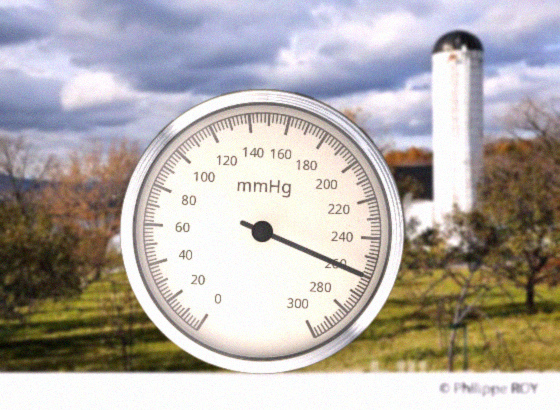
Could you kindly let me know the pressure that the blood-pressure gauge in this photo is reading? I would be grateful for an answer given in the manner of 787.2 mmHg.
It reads 260 mmHg
